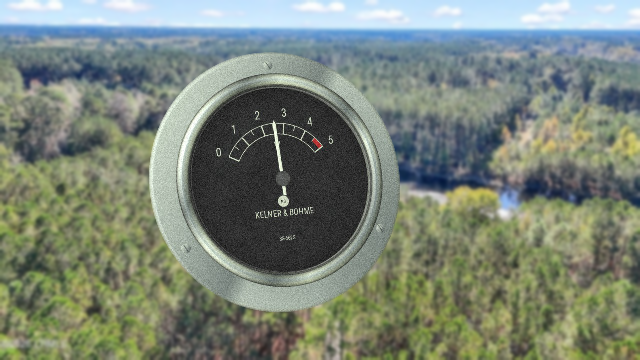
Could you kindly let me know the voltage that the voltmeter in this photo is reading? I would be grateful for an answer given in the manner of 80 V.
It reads 2.5 V
